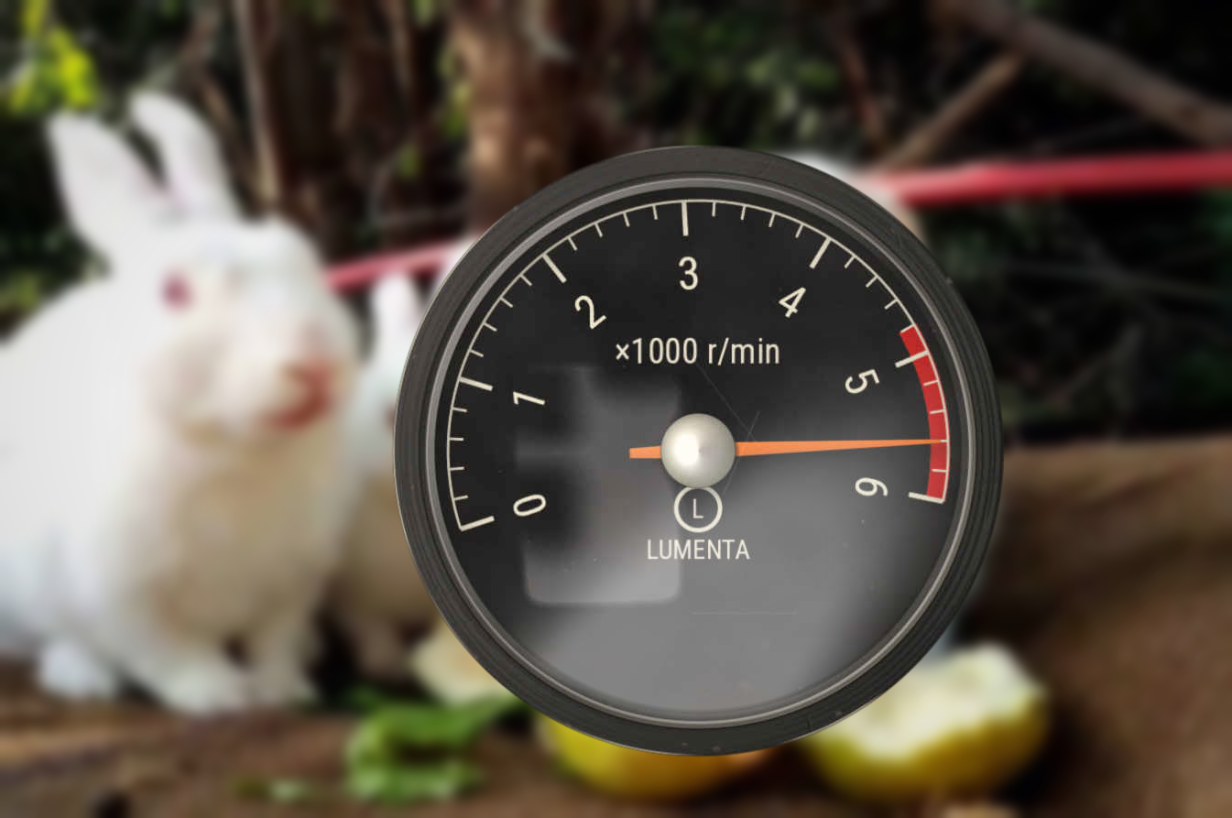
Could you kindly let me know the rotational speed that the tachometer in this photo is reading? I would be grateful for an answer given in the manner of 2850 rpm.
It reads 5600 rpm
